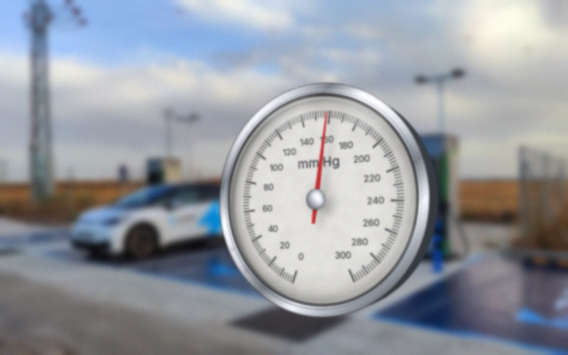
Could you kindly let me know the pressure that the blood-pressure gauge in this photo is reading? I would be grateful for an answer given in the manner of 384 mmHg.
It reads 160 mmHg
